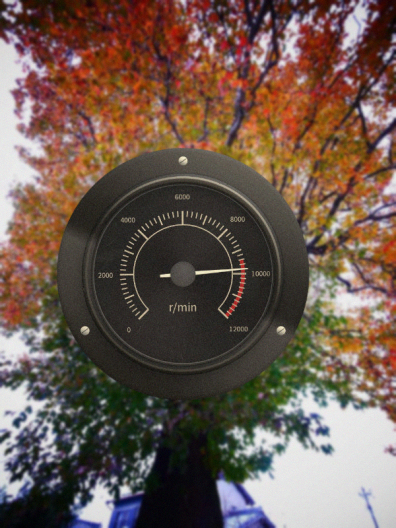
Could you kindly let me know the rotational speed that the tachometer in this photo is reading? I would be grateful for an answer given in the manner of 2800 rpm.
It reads 9800 rpm
